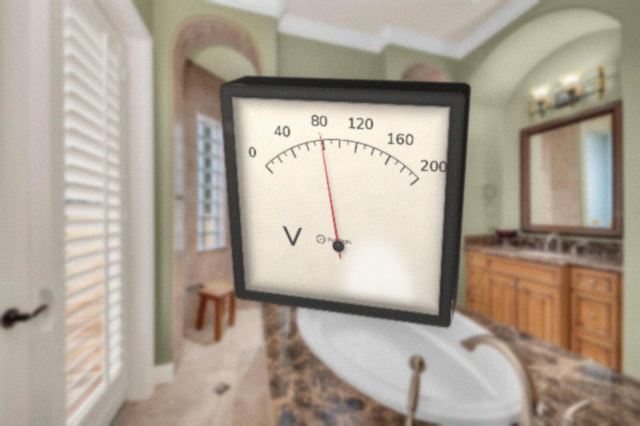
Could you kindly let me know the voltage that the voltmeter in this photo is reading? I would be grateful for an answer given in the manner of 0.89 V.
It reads 80 V
